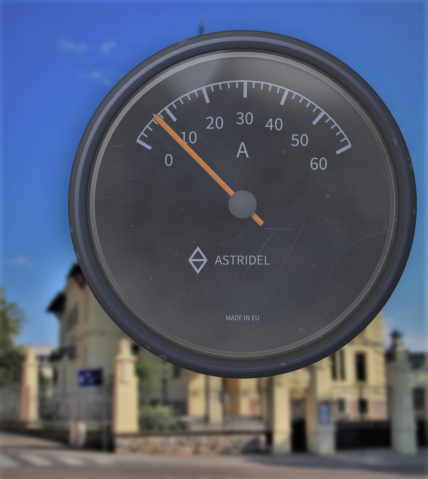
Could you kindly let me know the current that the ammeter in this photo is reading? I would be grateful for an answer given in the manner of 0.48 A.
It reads 7 A
